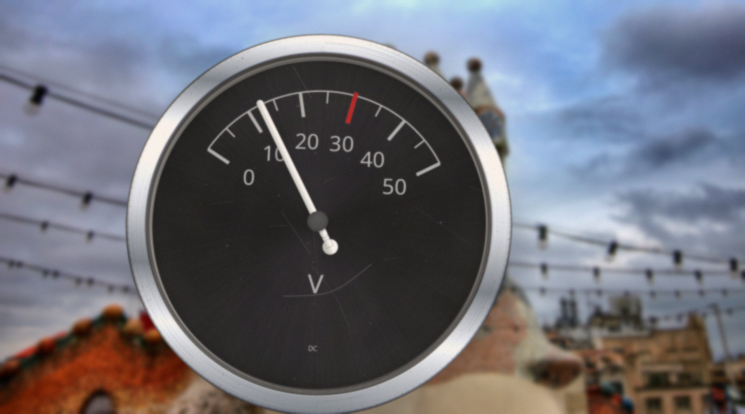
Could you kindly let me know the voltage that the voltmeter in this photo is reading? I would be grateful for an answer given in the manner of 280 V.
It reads 12.5 V
